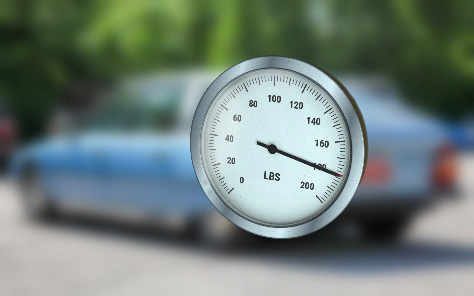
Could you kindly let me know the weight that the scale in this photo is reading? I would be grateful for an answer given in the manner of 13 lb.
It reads 180 lb
